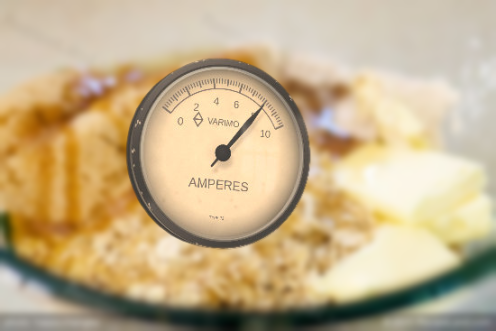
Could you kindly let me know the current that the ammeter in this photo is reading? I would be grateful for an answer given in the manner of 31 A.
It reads 8 A
